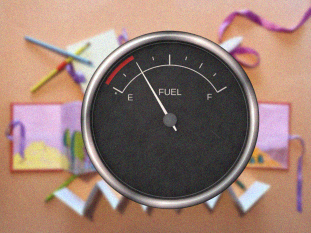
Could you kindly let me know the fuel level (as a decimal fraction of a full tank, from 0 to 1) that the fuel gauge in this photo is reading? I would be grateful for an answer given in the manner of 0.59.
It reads 0.25
